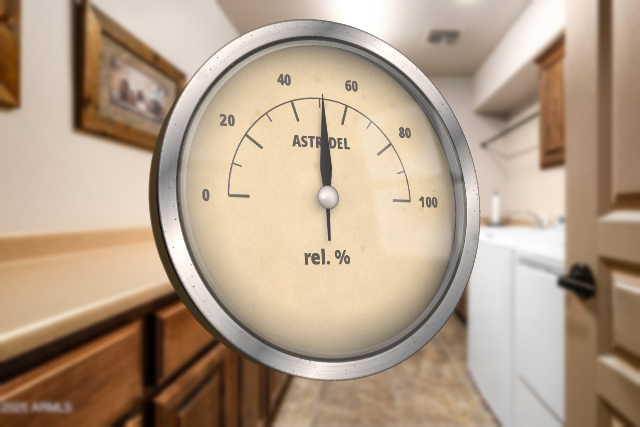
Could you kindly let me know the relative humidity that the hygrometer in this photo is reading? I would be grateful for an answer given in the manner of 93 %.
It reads 50 %
